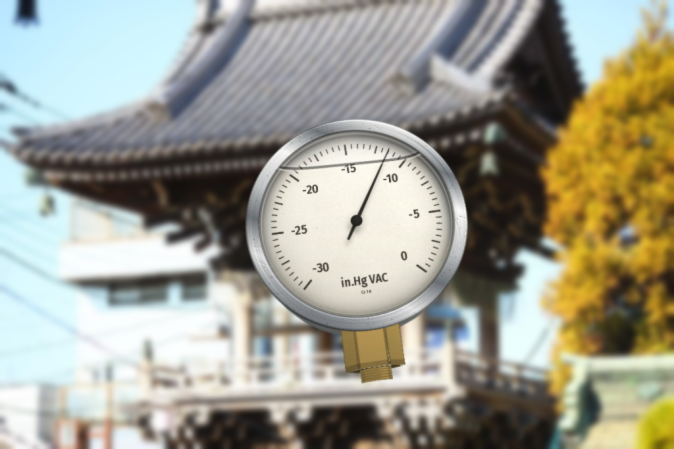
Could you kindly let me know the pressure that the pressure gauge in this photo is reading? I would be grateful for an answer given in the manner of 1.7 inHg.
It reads -11.5 inHg
